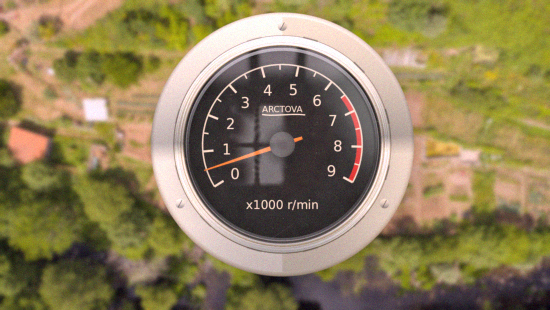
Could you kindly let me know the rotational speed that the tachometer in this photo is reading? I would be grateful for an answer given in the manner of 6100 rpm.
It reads 500 rpm
